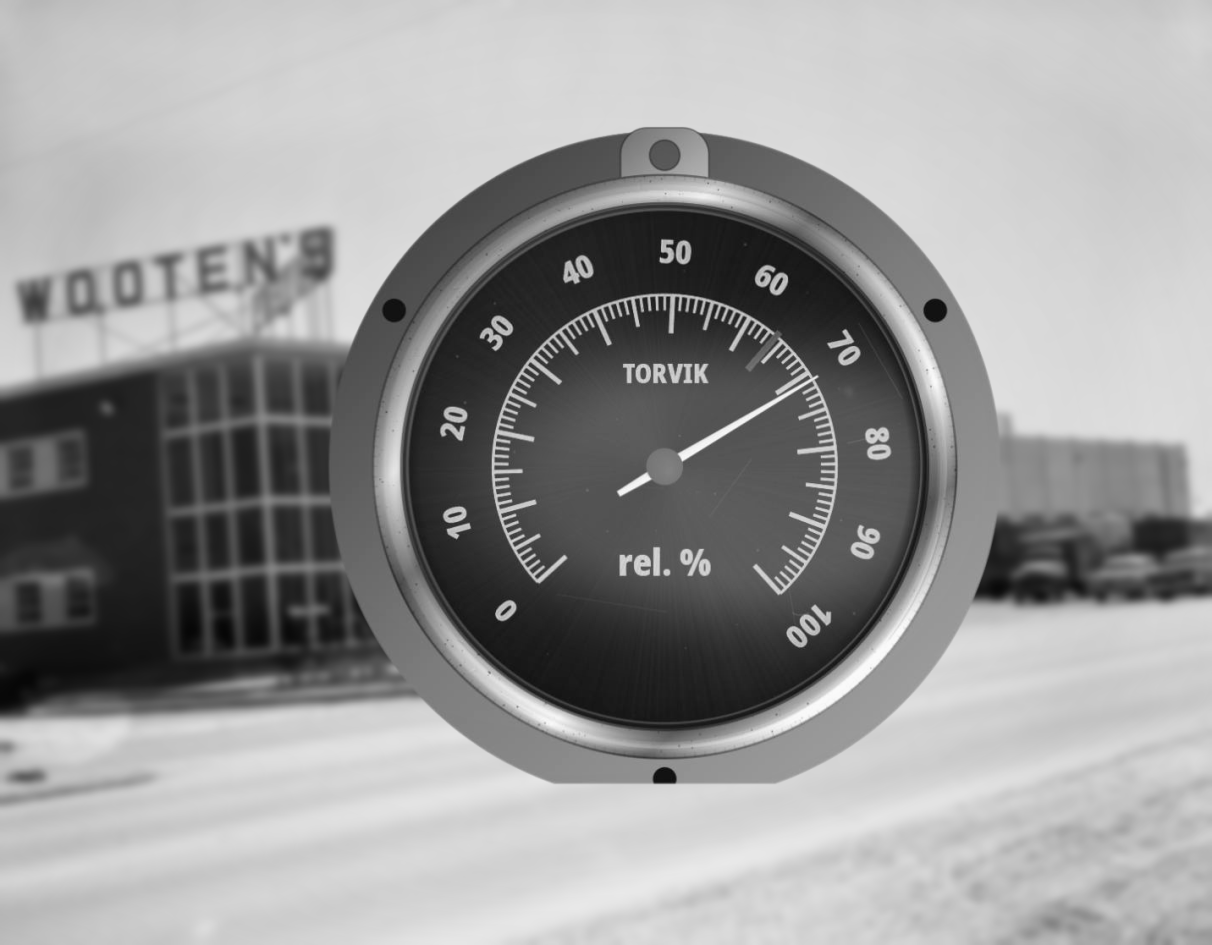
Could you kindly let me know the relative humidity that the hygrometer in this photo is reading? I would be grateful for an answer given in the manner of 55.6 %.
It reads 71 %
